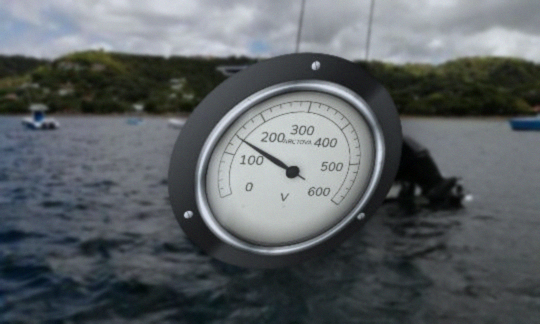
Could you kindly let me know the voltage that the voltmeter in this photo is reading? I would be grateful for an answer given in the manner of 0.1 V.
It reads 140 V
